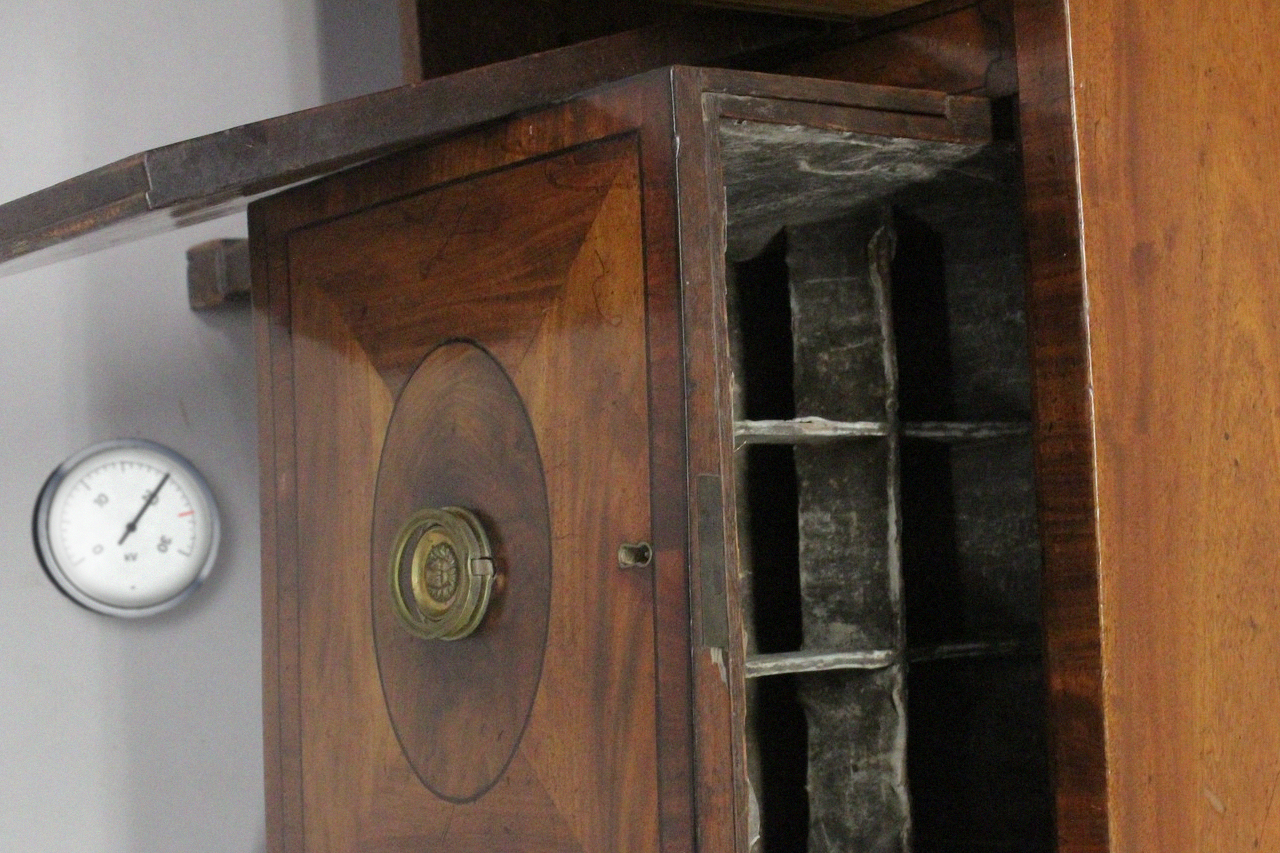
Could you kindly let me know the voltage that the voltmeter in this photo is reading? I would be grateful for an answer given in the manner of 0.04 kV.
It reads 20 kV
